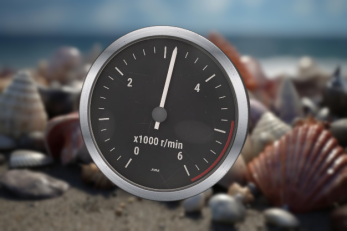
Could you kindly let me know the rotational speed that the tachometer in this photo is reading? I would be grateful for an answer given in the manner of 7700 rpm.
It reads 3200 rpm
